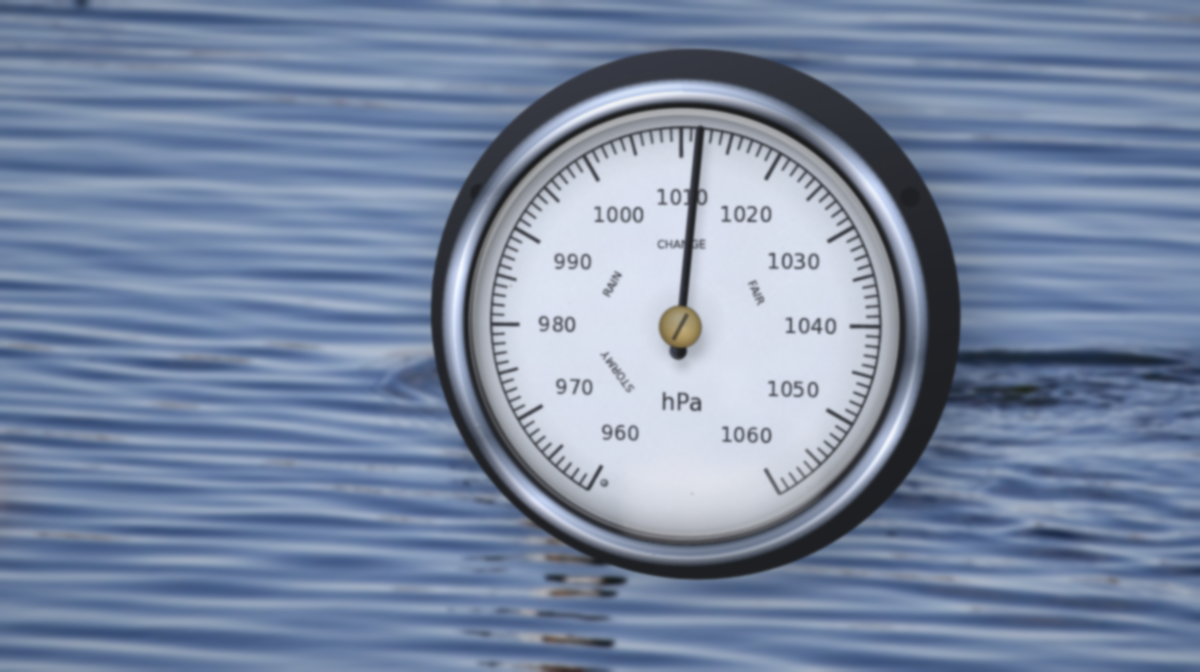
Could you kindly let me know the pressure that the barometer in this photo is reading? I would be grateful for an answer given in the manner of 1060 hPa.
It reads 1012 hPa
